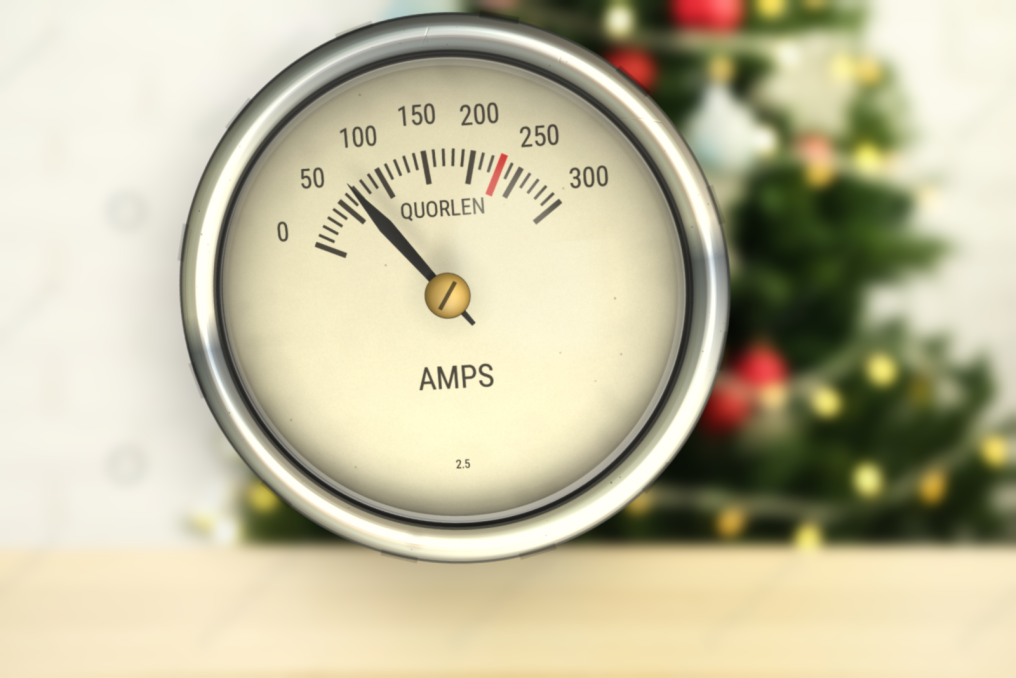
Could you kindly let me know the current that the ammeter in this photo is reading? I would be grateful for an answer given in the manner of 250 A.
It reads 70 A
